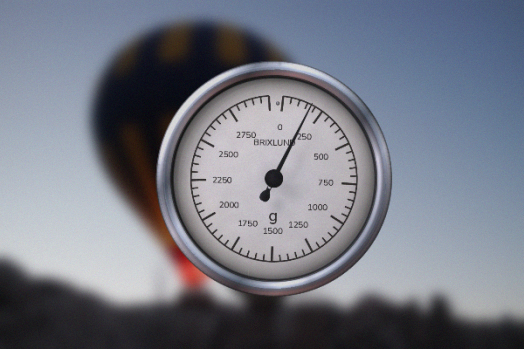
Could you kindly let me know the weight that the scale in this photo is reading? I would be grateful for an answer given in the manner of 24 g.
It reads 175 g
